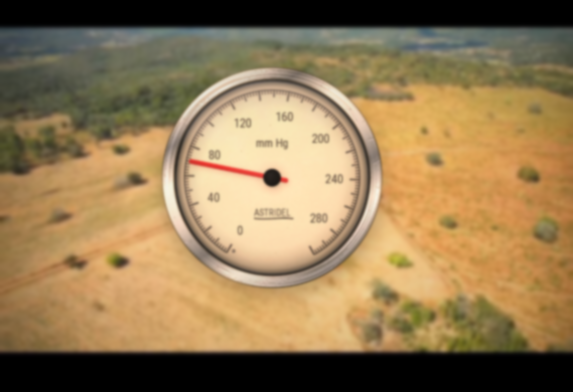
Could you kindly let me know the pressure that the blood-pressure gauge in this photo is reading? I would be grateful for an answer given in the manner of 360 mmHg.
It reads 70 mmHg
